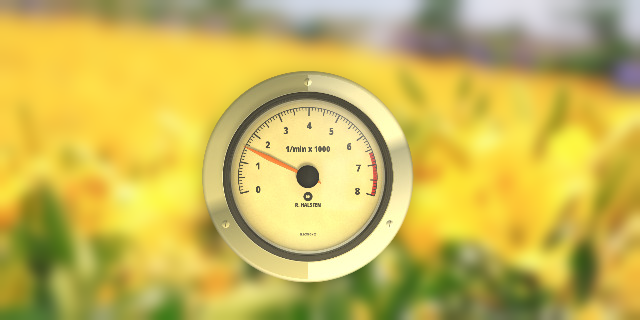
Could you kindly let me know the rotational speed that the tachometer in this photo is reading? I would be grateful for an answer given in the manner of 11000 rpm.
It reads 1500 rpm
